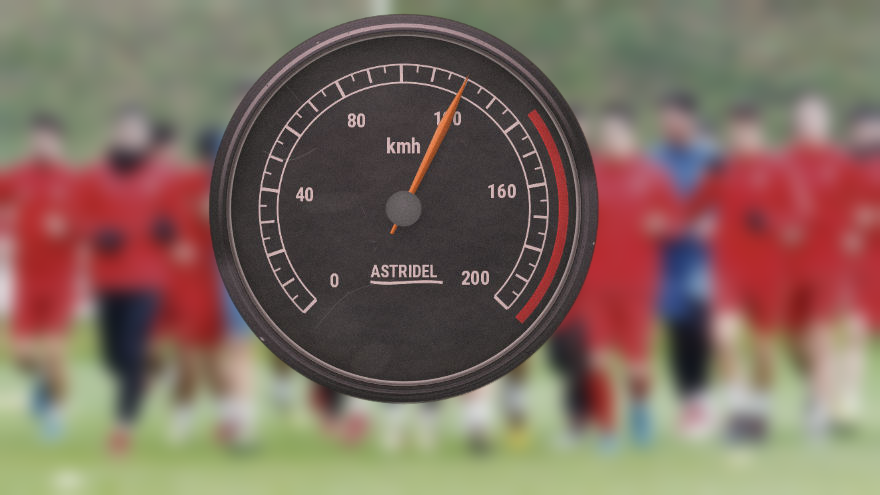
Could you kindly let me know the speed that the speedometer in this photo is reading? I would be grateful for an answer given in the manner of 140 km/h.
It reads 120 km/h
